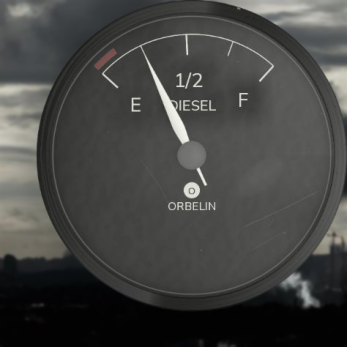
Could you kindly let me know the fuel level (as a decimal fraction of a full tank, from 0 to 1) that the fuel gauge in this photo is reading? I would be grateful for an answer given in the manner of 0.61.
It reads 0.25
